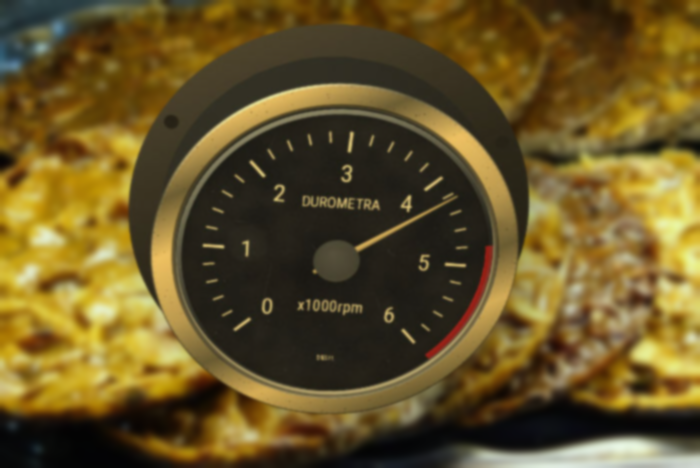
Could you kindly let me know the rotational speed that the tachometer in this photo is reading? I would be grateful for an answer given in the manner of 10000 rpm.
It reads 4200 rpm
